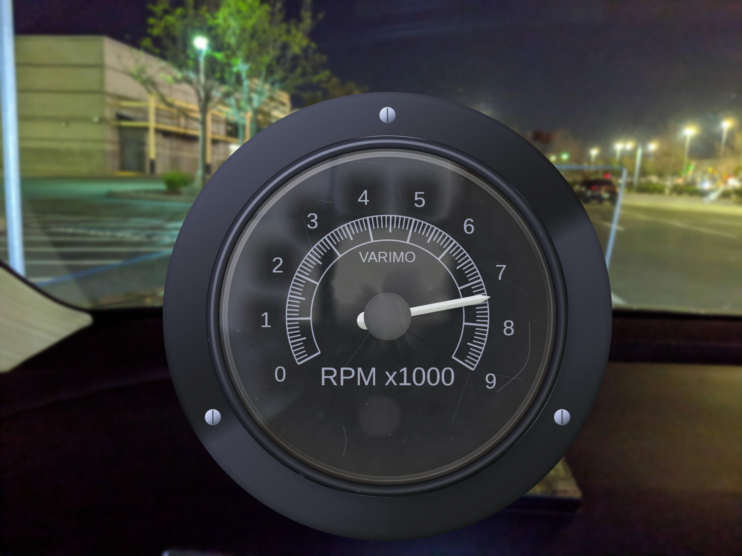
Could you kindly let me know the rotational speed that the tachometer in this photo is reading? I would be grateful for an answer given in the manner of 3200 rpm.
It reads 7400 rpm
